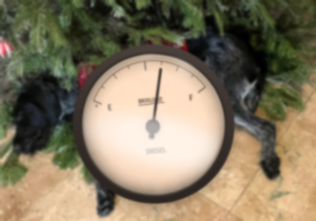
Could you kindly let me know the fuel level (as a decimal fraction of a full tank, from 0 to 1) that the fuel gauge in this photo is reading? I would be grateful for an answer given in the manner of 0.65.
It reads 0.625
